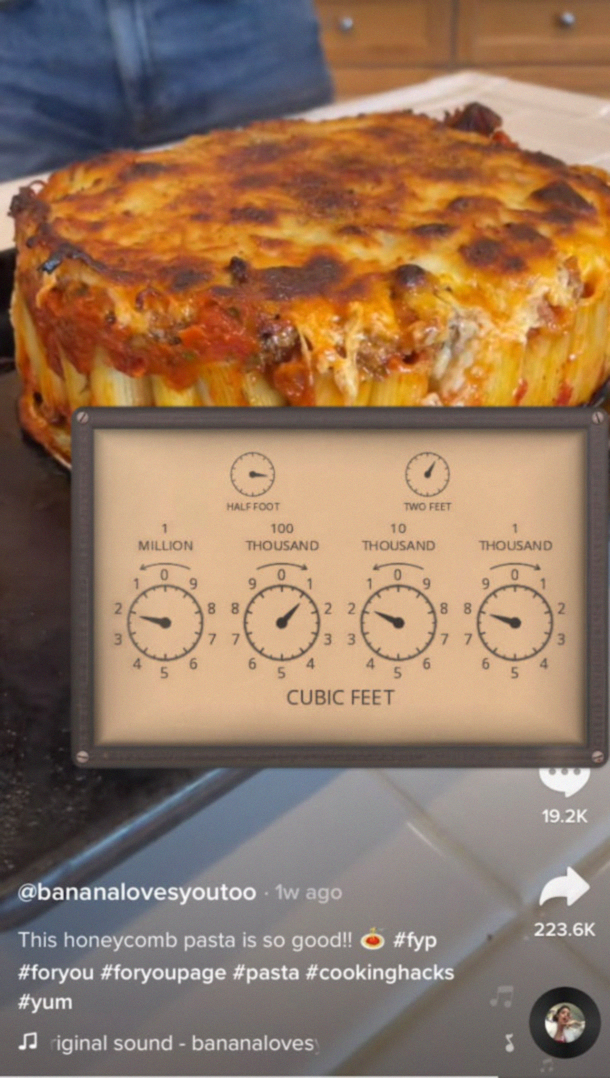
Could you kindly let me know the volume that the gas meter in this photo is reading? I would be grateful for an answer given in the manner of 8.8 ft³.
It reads 211800 ft³
